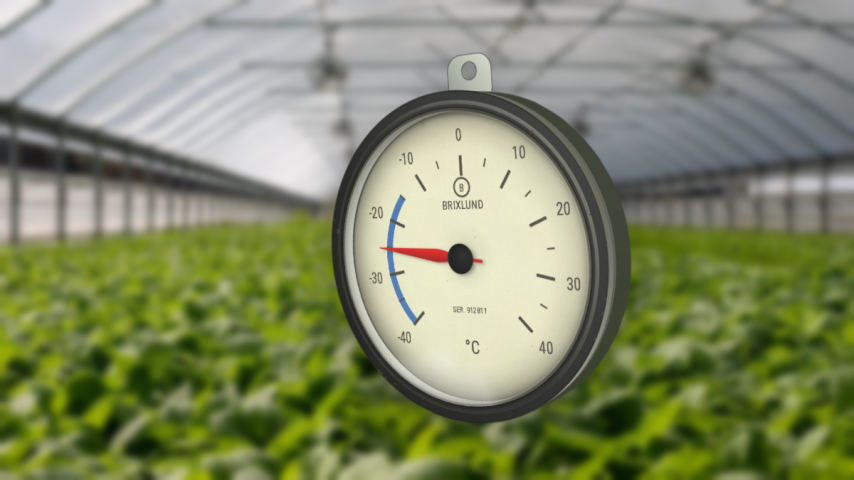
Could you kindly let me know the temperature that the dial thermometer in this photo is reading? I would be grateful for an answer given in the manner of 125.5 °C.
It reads -25 °C
